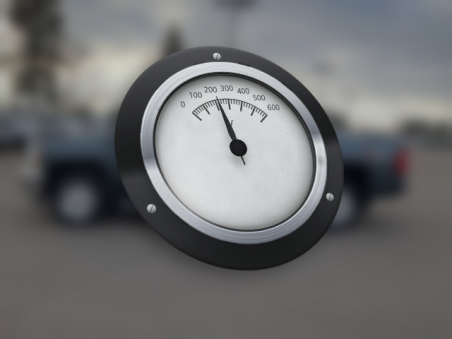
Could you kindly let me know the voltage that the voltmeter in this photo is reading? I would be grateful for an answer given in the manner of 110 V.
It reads 200 V
